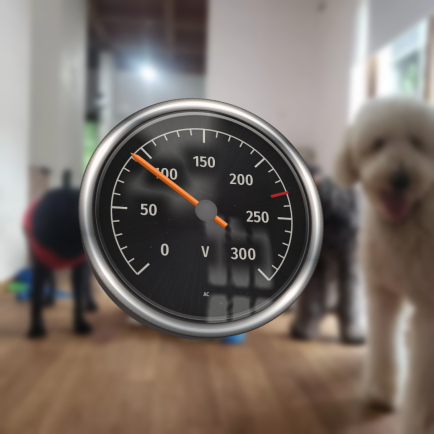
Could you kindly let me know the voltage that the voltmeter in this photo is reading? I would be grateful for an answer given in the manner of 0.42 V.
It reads 90 V
